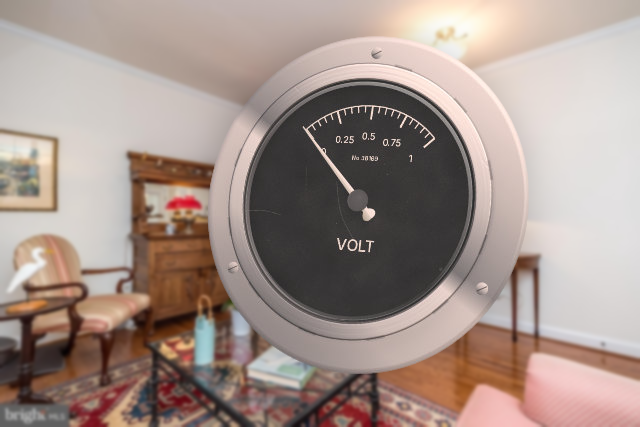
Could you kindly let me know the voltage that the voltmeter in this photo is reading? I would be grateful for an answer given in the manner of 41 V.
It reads 0 V
